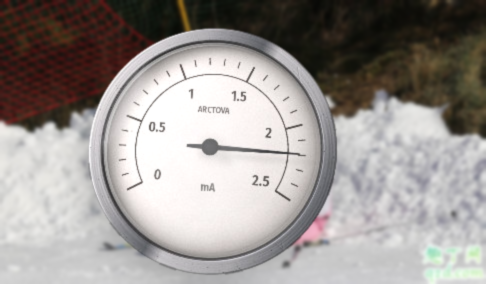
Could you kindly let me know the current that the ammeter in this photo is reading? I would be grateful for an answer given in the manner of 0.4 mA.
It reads 2.2 mA
